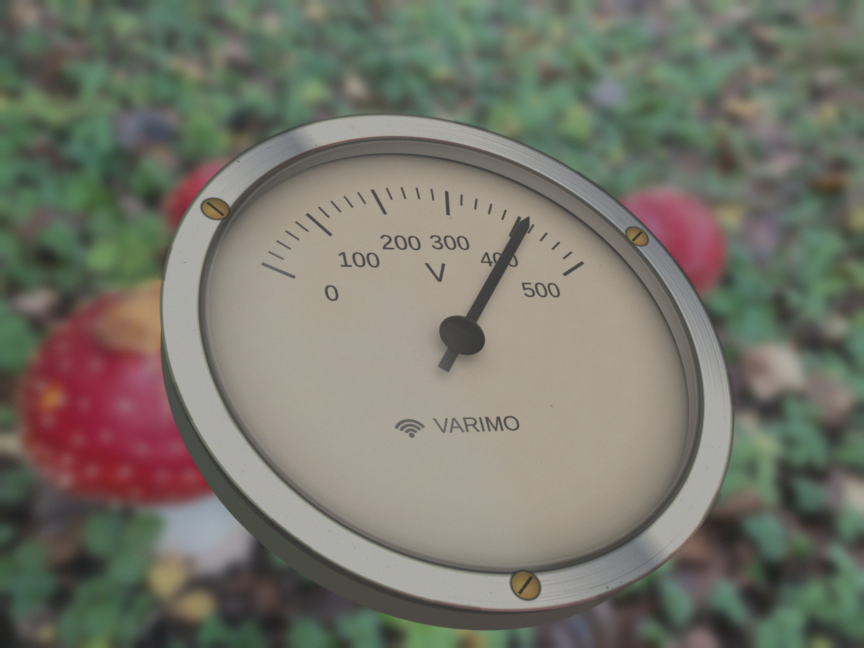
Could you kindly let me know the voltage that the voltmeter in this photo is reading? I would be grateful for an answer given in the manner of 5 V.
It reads 410 V
